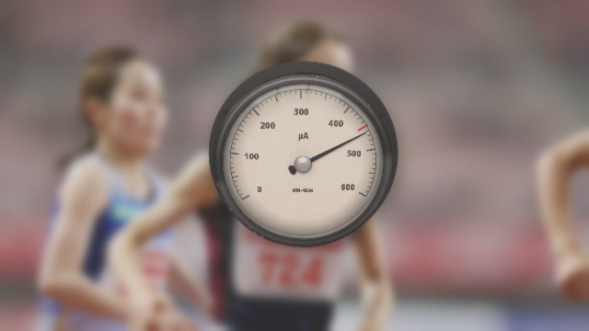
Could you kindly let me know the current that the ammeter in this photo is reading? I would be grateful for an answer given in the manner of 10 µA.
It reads 460 µA
